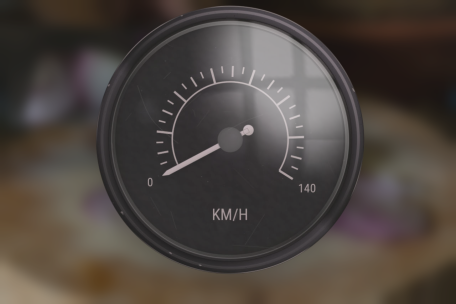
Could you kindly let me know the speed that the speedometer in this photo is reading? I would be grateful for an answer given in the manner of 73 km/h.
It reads 0 km/h
